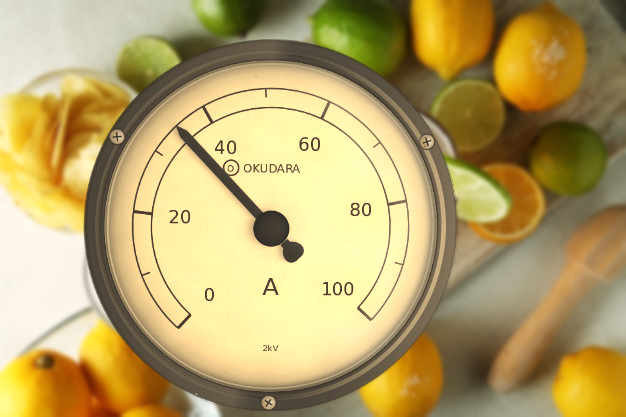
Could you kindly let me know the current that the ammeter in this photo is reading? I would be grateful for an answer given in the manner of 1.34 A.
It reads 35 A
